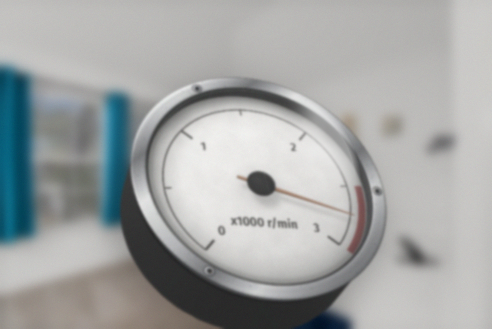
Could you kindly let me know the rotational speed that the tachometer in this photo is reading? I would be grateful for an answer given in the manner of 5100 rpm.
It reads 2750 rpm
